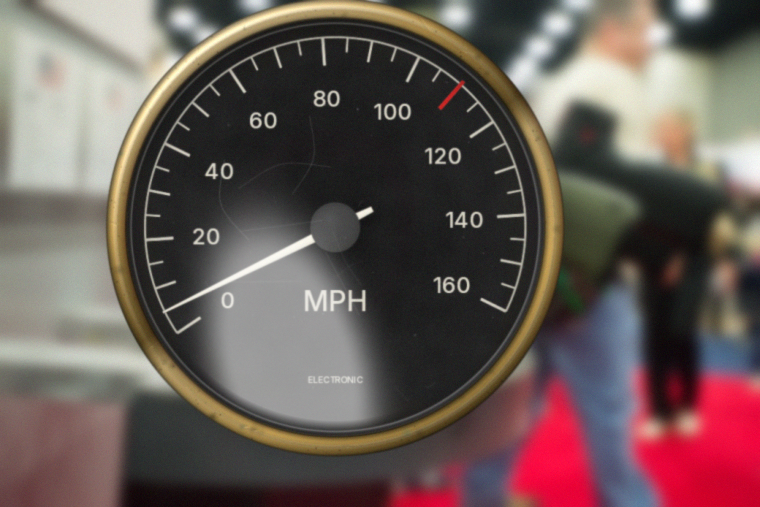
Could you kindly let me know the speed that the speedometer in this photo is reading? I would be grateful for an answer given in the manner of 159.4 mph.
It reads 5 mph
